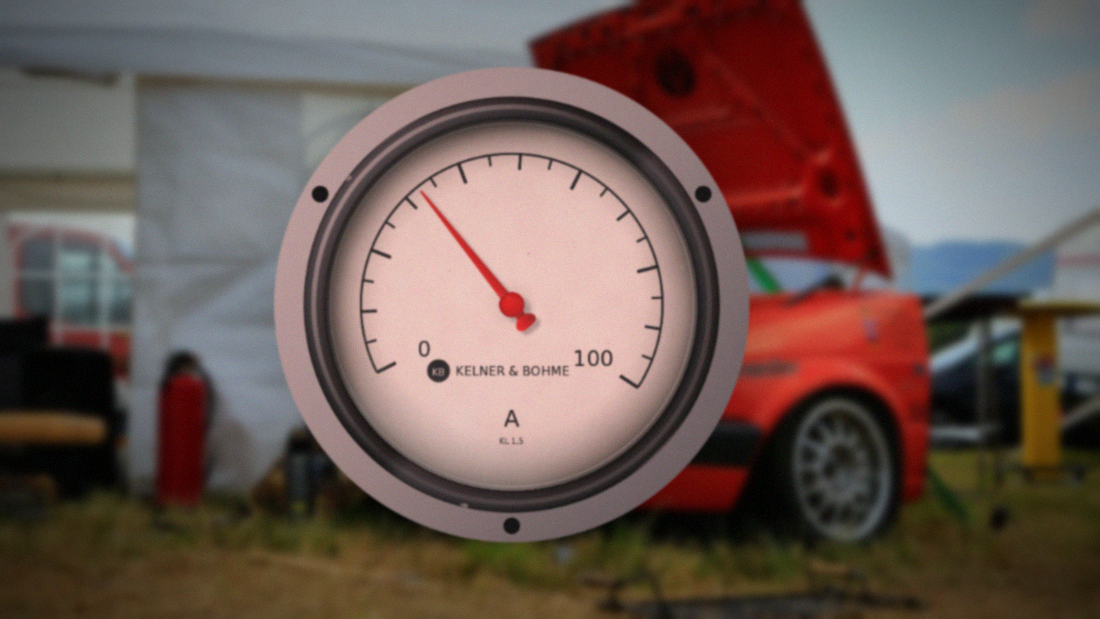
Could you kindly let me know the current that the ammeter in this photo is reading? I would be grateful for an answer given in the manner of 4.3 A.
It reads 32.5 A
